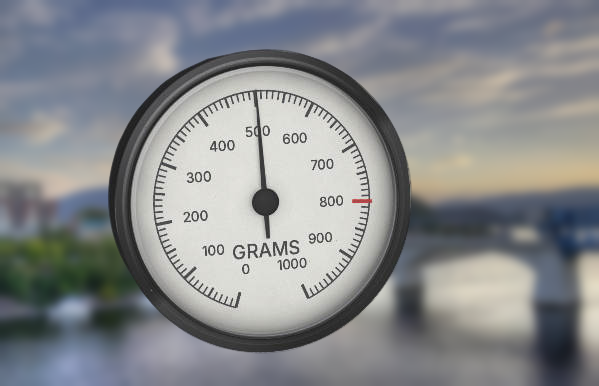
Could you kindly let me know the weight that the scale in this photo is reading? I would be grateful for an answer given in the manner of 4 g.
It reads 500 g
